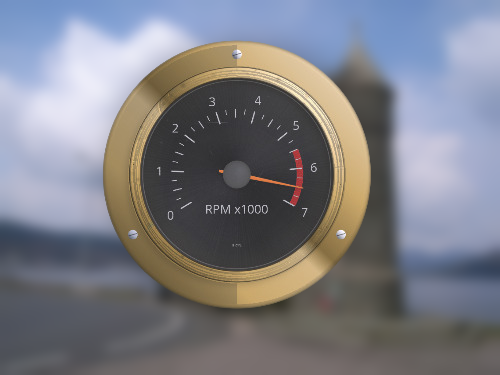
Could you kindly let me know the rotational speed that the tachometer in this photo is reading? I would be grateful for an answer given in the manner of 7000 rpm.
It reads 6500 rpm
